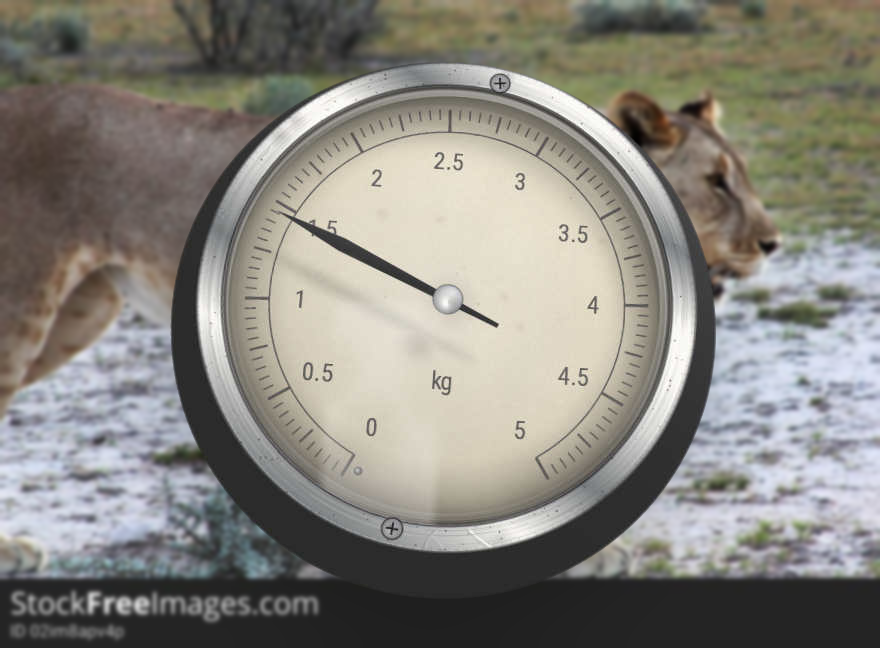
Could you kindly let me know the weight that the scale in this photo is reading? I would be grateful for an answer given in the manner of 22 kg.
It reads 1.45 kg
